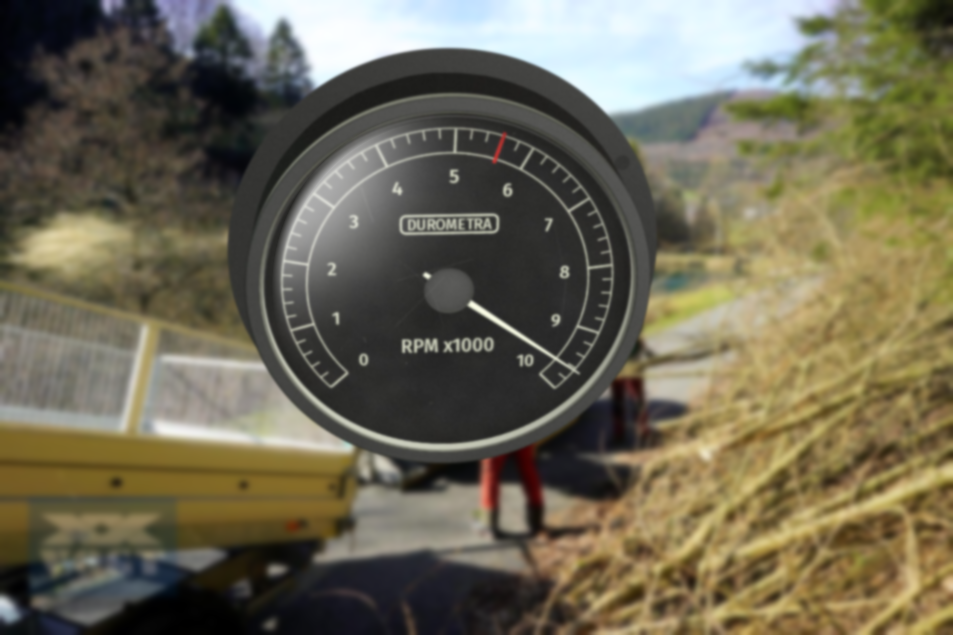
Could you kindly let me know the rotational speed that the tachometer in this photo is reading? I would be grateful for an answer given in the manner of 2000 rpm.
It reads 9600 rpm
